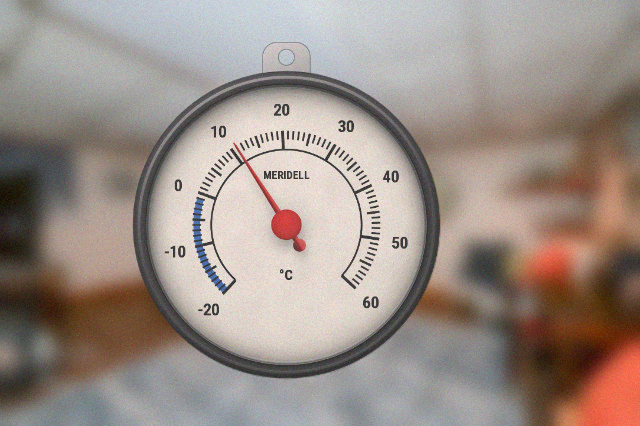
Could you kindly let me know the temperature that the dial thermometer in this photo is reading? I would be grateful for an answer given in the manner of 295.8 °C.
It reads 11 °C
